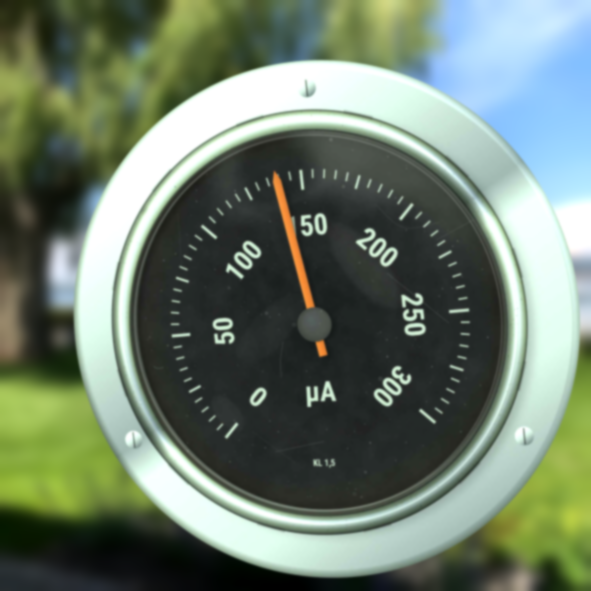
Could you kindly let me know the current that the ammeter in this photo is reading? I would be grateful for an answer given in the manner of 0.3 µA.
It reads 140 µA
